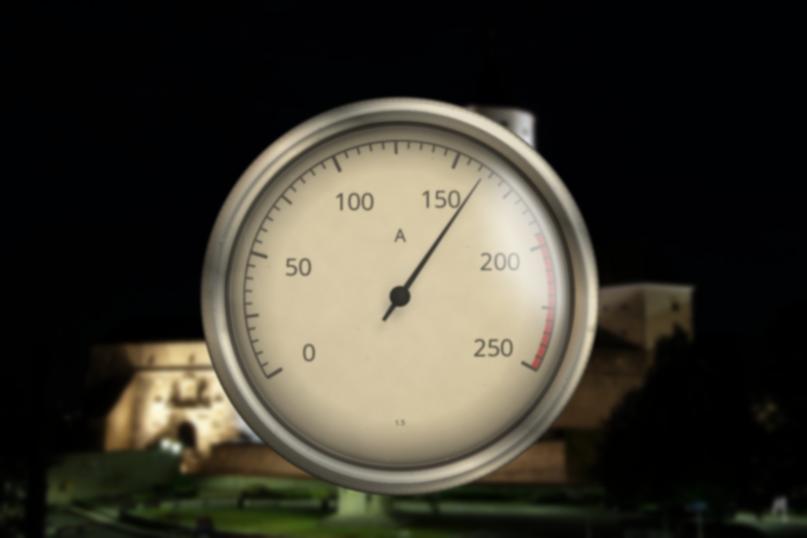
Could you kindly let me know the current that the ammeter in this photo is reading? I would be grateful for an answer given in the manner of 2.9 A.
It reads 162.5 A
